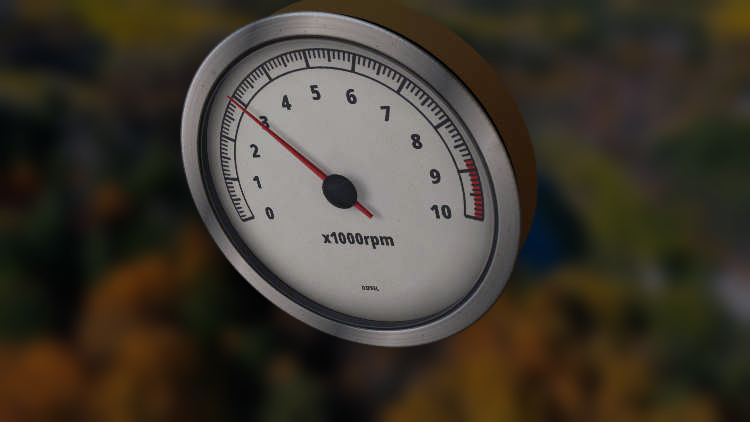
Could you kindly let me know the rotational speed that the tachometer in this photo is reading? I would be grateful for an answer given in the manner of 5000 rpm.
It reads 3000 rpm
